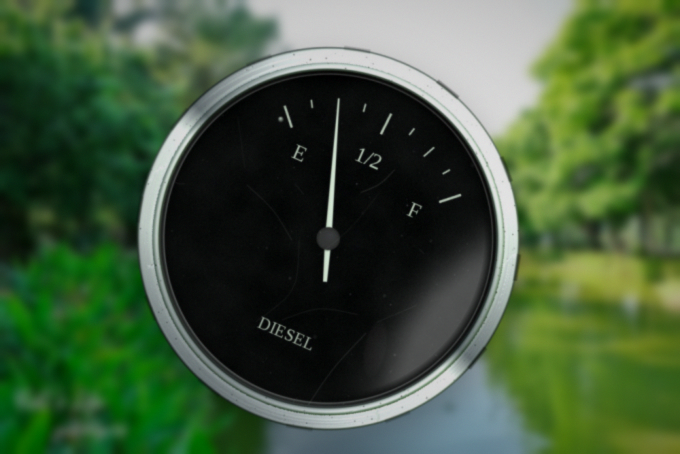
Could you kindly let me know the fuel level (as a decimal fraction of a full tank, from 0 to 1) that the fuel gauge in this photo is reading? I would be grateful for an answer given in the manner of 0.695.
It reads 0.25
